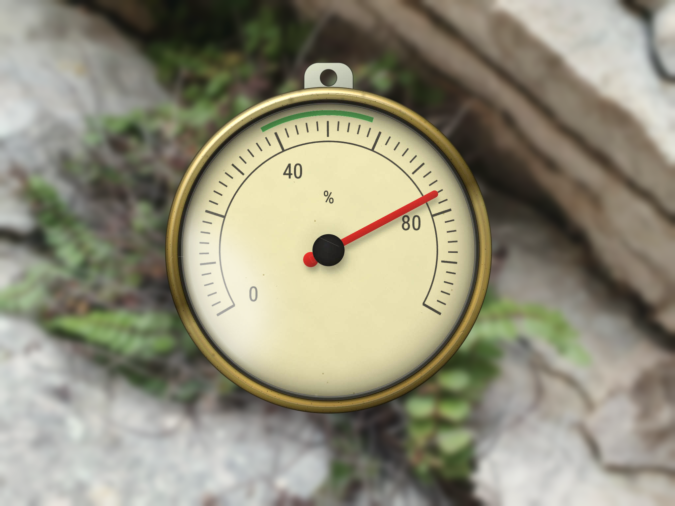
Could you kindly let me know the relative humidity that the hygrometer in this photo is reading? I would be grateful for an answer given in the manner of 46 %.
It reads 76 %
